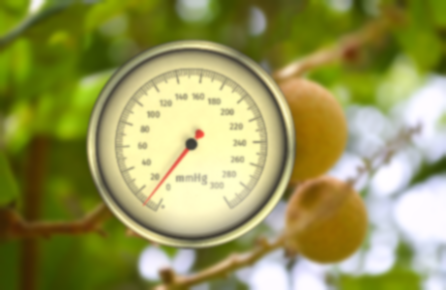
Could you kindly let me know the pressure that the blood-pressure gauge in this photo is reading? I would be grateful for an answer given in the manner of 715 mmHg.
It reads 10 mmHg
